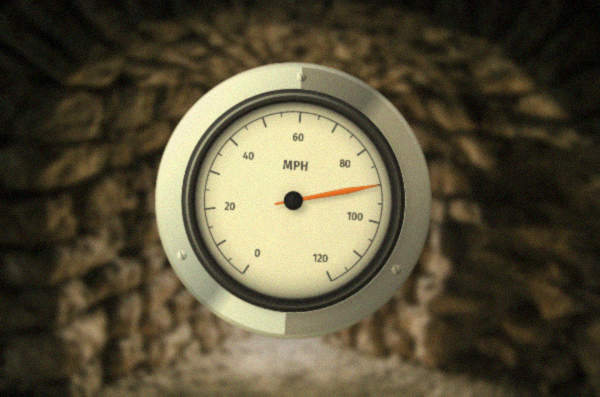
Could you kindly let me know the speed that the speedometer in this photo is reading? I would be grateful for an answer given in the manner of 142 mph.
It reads 90 mph
